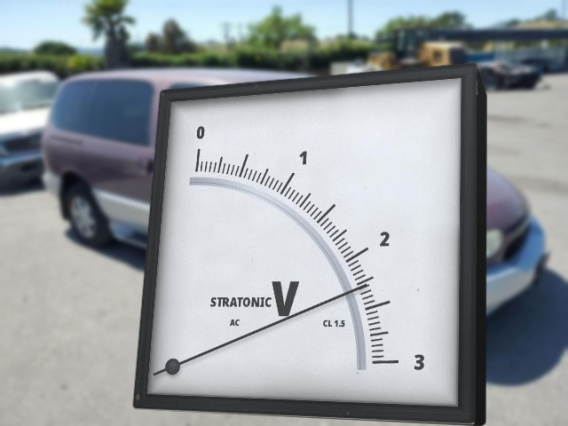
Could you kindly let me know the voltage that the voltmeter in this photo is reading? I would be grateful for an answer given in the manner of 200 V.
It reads 2.3 V
